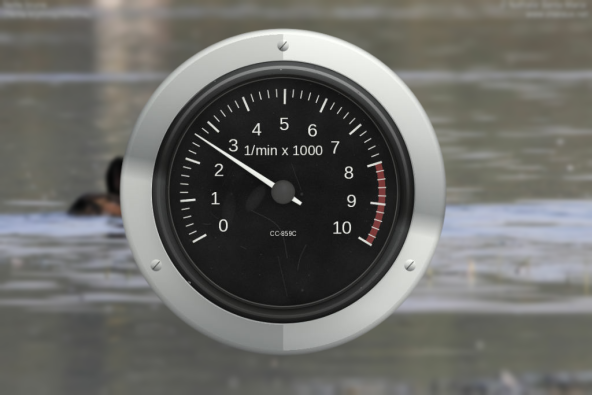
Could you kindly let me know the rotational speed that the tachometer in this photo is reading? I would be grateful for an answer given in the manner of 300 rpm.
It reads 2600 rpm
